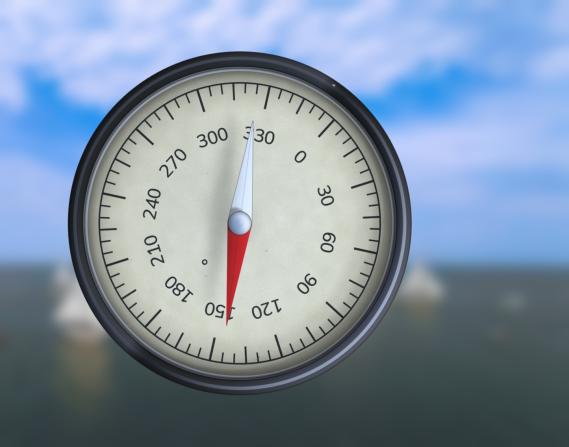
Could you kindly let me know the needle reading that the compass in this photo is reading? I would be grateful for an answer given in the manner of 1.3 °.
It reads 145 °
